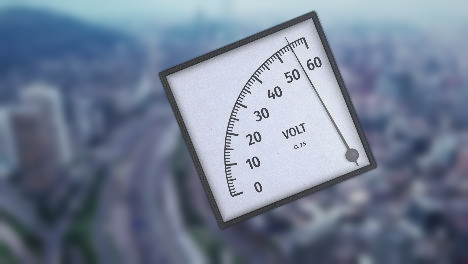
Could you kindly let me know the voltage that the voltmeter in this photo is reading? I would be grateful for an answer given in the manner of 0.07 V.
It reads 55 V
